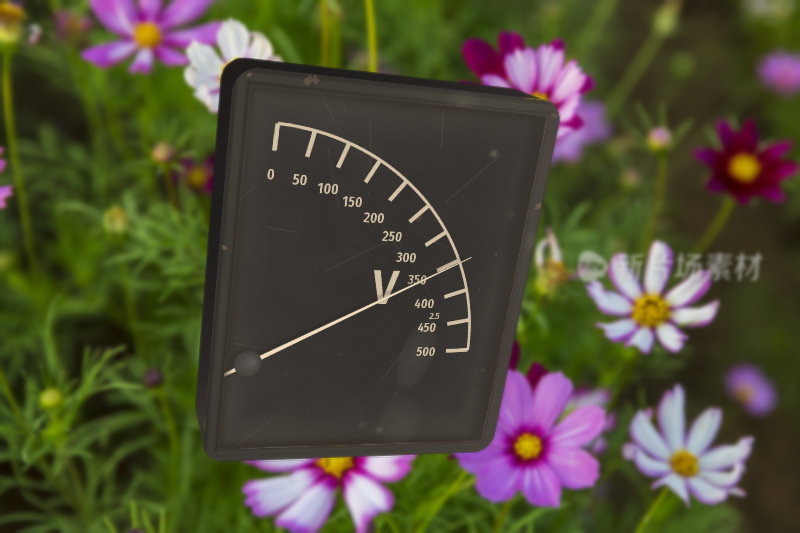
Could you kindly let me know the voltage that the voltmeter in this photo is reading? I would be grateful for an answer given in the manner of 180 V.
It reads 350 V
